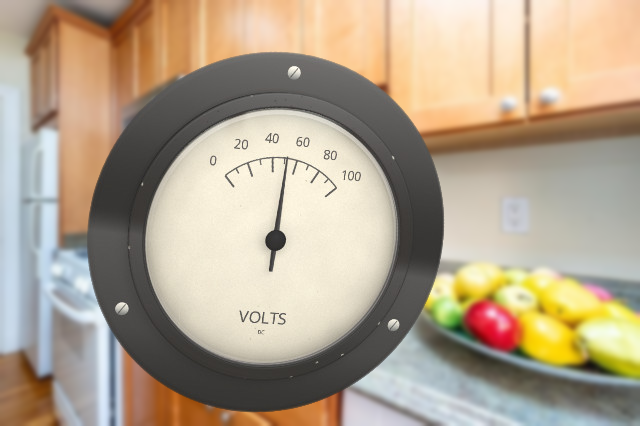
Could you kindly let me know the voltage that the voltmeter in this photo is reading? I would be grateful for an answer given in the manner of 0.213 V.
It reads 50 V
